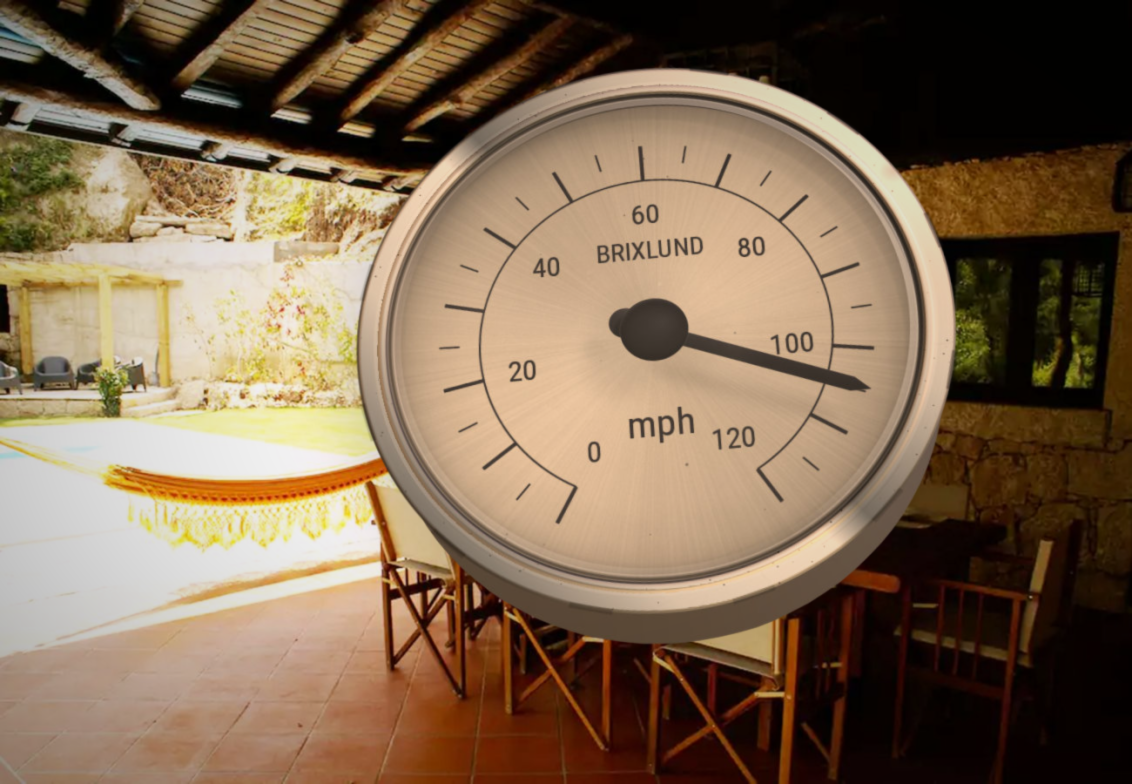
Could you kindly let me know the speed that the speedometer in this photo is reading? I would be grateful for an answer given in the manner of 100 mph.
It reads 105 mph
